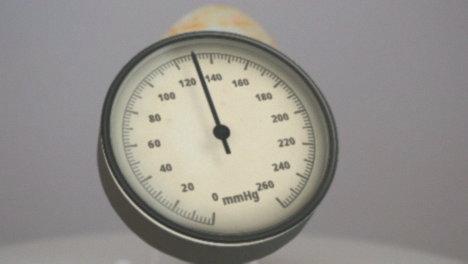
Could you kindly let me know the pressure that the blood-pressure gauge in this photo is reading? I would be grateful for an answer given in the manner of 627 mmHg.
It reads 130 mmHg
